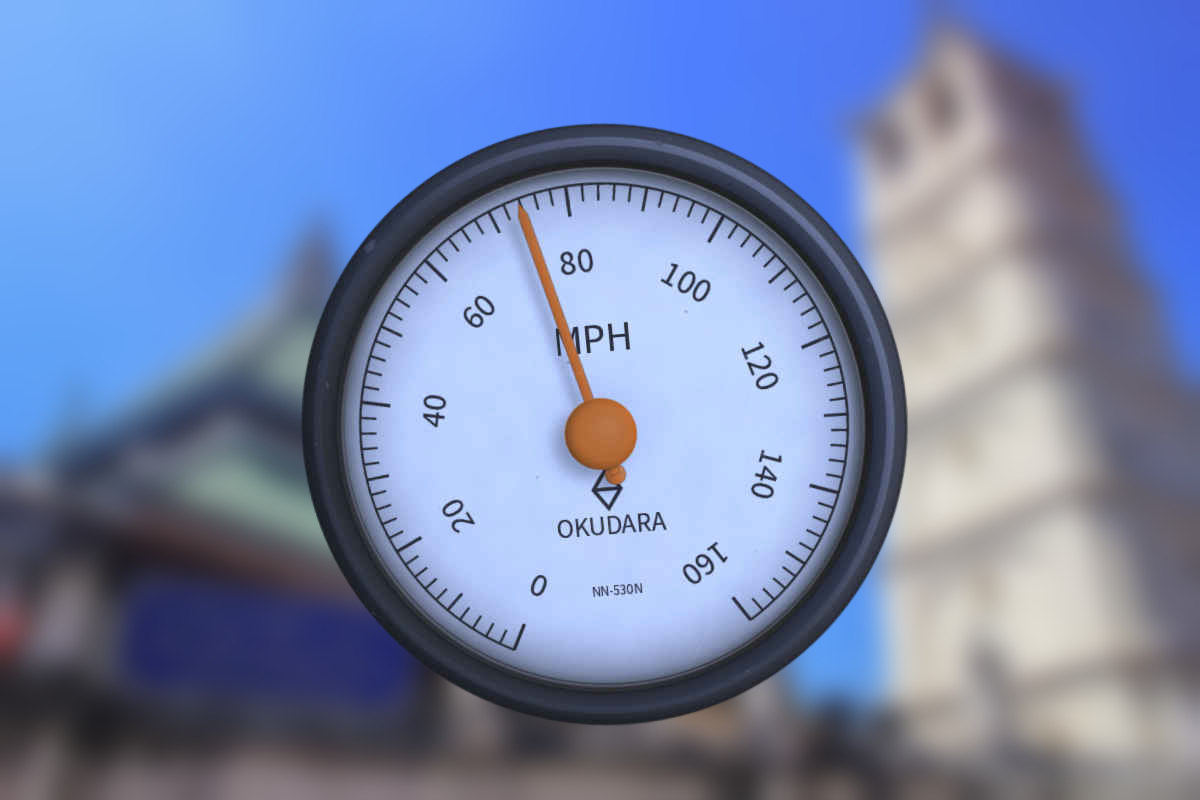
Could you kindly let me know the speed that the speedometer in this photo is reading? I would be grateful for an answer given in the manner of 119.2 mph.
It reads 74 mph
